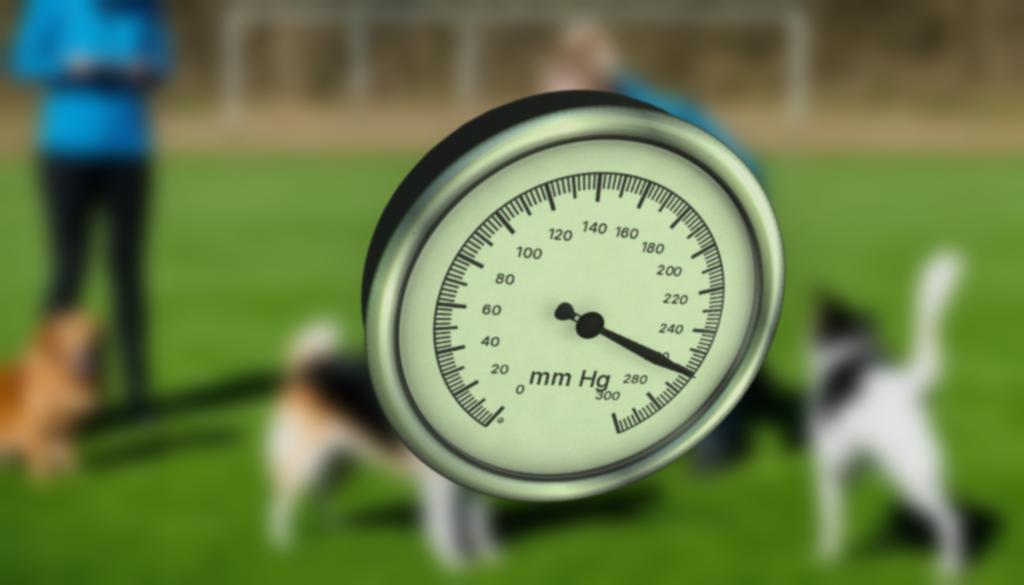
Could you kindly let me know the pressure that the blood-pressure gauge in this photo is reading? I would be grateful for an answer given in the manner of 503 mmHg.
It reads 260 mmHg
